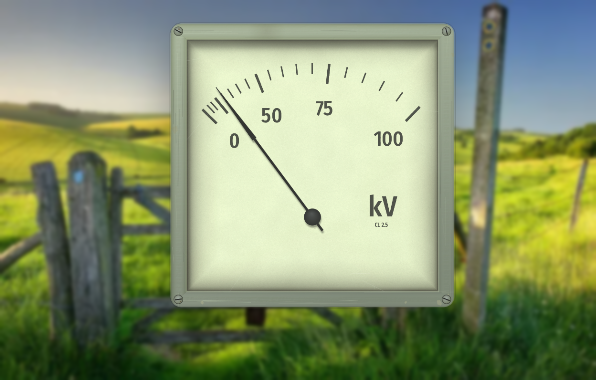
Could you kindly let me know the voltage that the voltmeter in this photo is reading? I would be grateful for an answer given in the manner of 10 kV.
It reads 30 kV
